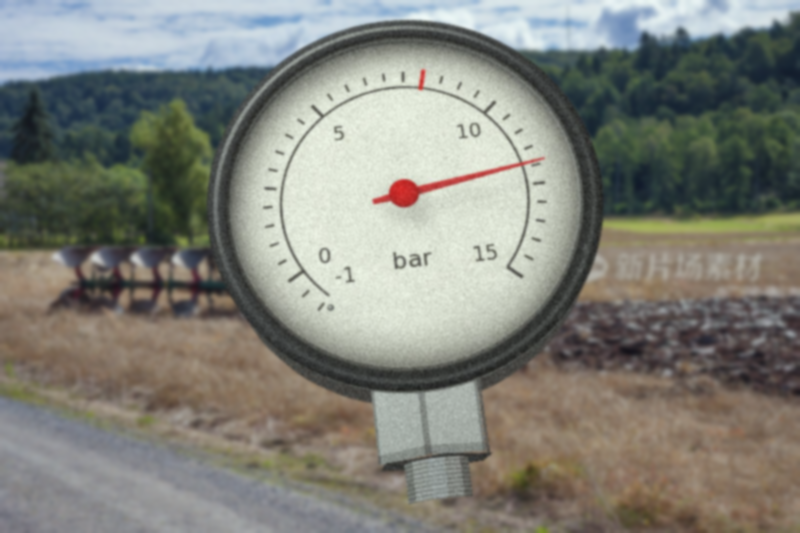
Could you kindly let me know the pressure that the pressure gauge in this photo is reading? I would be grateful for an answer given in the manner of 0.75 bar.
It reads 12 bar
